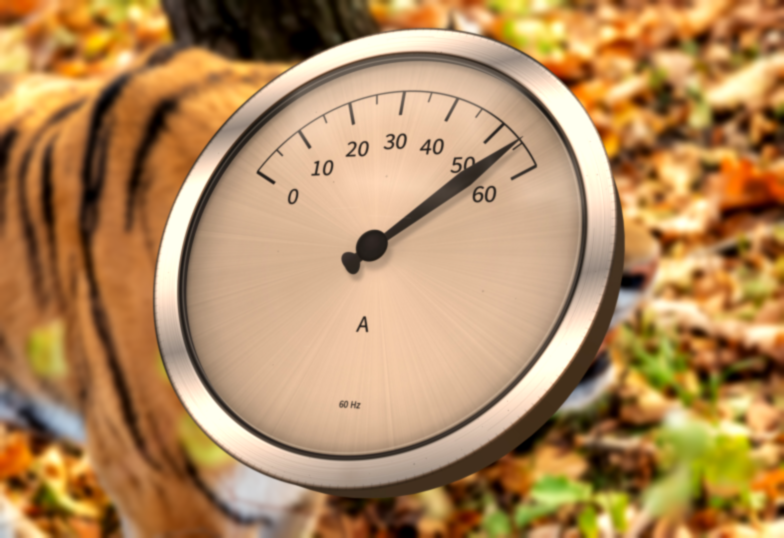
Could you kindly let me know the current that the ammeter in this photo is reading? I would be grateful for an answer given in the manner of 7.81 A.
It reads 55 A
